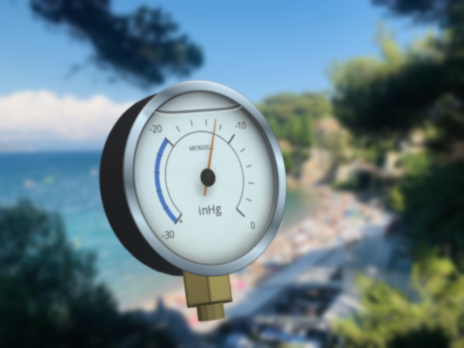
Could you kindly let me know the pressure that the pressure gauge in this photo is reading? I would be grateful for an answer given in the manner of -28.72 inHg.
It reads -13 inHg
